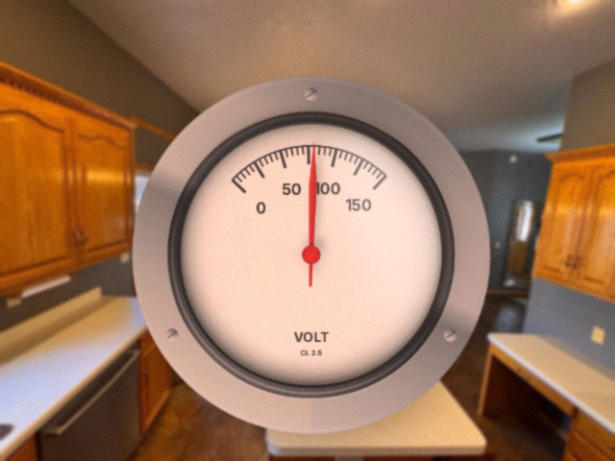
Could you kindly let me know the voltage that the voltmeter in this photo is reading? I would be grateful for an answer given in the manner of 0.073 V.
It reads 80 V
